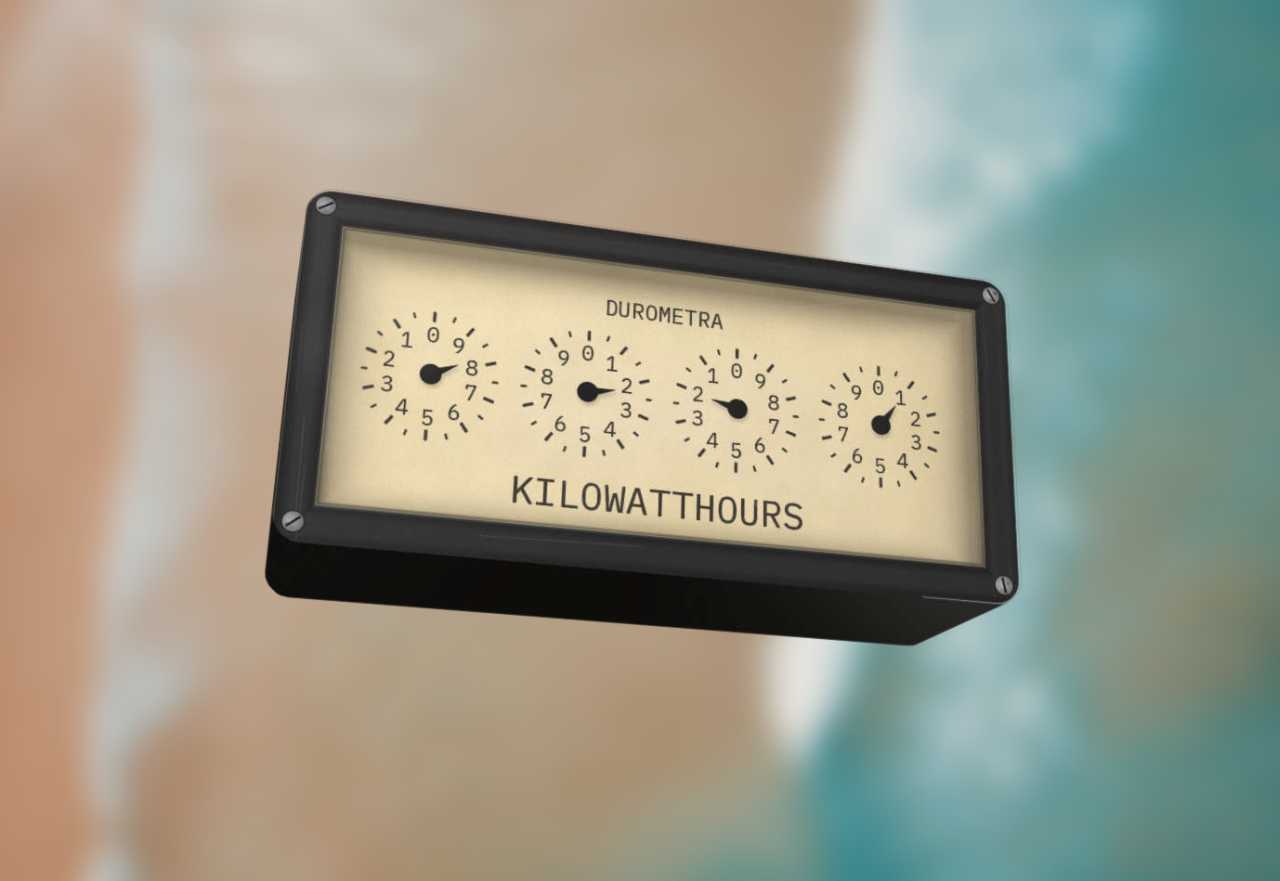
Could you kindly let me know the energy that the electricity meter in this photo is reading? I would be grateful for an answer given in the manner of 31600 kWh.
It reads 8221 kWh
